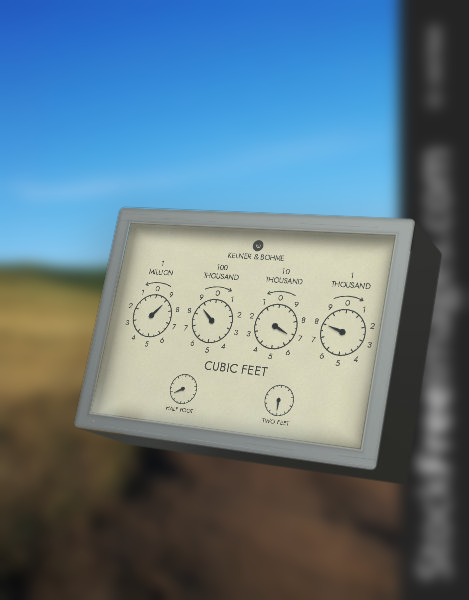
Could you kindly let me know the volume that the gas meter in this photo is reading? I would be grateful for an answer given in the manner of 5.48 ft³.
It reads 886800 ft³
